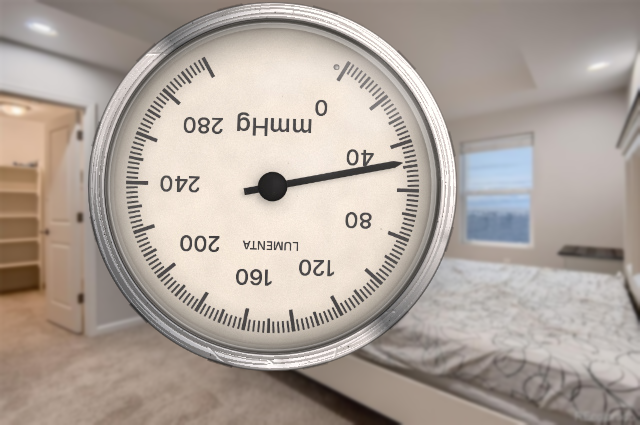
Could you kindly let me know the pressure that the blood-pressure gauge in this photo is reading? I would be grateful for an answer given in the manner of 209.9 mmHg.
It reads 48 mmHg
